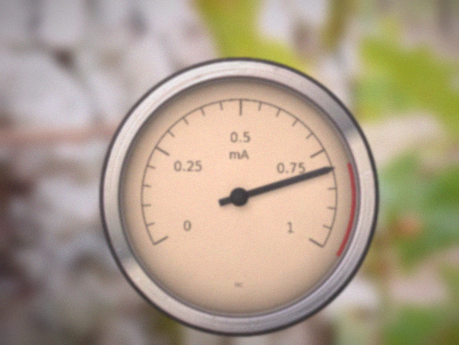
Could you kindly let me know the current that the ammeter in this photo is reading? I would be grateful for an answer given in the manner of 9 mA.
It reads 0.8 mA
